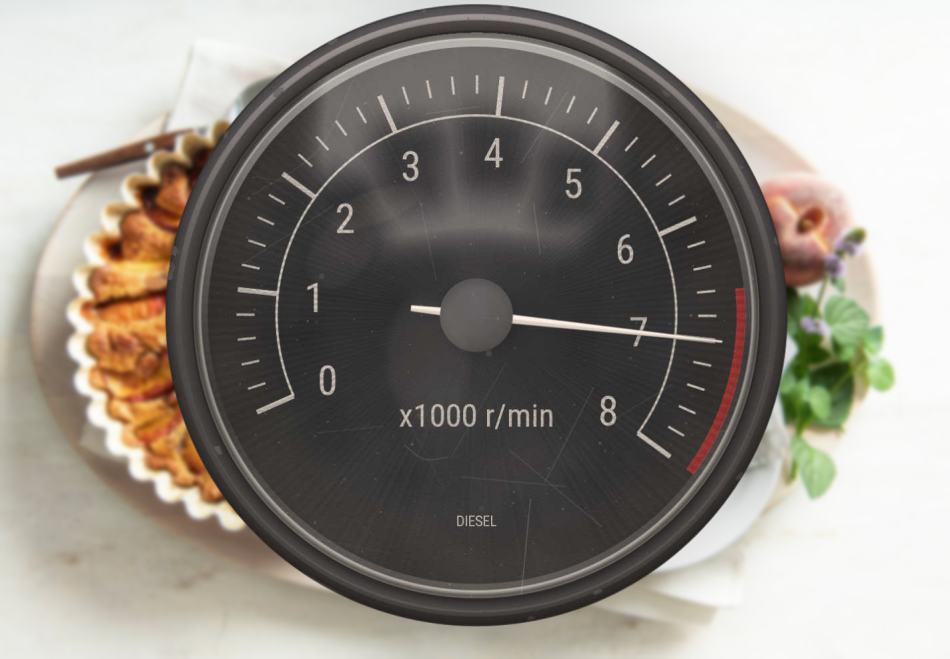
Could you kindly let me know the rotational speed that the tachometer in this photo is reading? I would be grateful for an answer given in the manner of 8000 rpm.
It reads 7000 rpm
